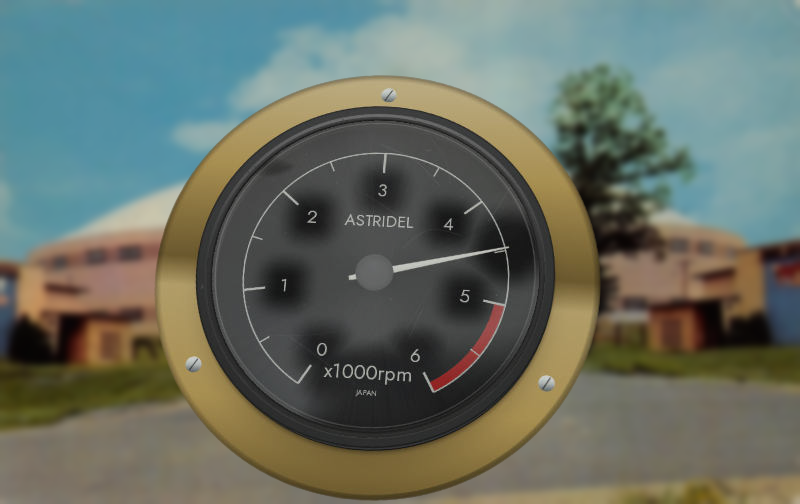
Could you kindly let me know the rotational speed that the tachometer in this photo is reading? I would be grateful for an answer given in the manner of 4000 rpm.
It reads 4500 rpm
